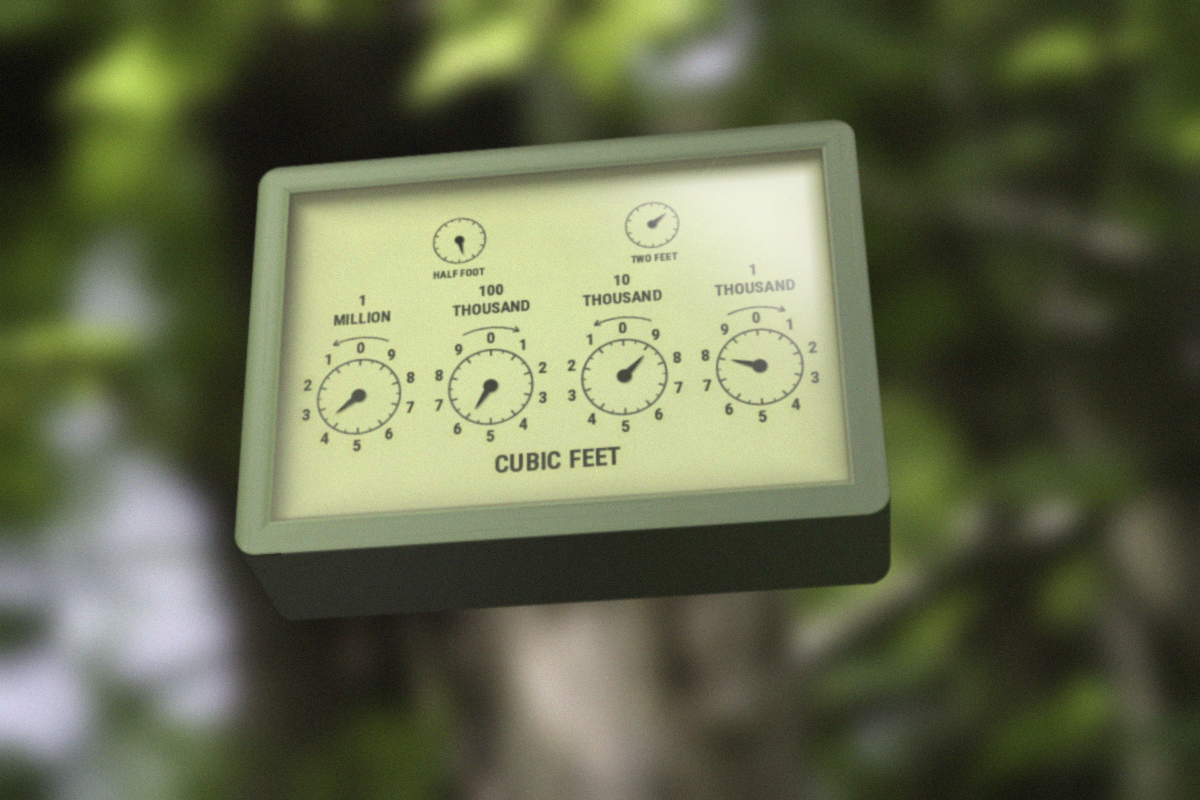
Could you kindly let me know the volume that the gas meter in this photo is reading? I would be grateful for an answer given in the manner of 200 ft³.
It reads 358800 ft³
